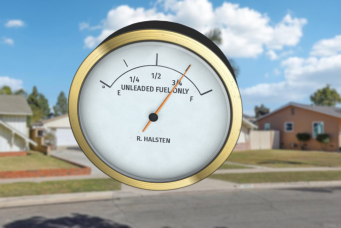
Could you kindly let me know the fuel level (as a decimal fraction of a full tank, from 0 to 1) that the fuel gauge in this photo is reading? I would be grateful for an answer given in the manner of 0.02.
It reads 0.75
